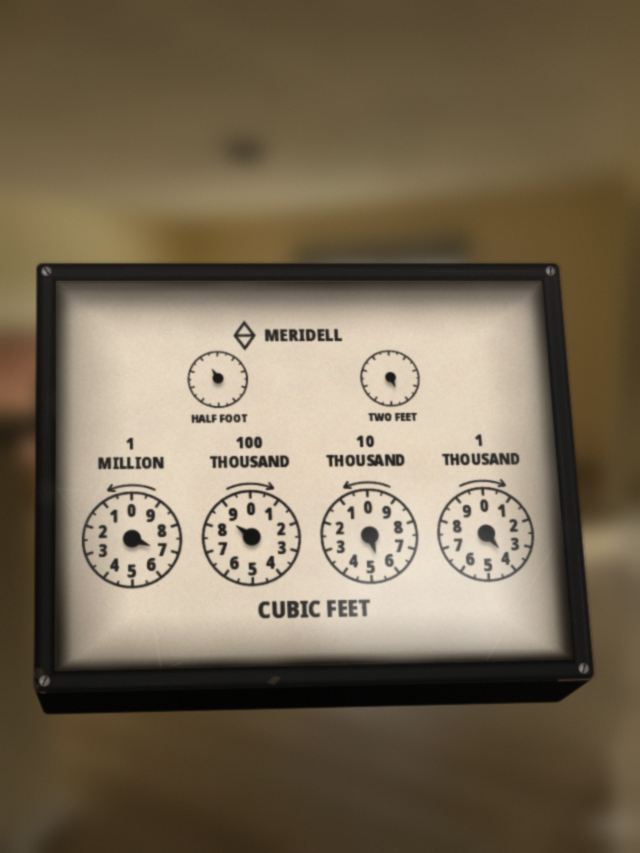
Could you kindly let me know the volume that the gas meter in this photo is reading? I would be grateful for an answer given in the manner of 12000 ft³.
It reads 685400 ft³
